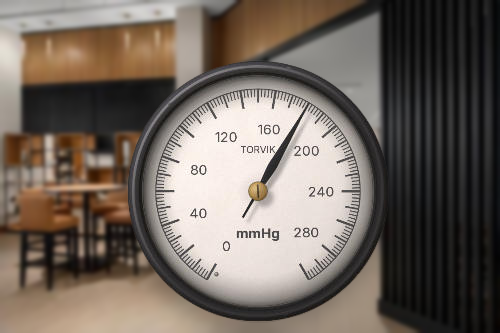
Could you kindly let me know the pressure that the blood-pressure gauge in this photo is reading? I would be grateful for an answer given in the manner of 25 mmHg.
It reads 180 mmHg
